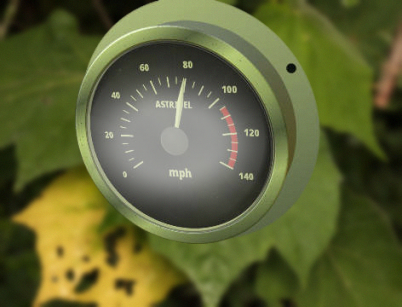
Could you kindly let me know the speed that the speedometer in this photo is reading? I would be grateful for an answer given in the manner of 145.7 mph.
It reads 80 mph
